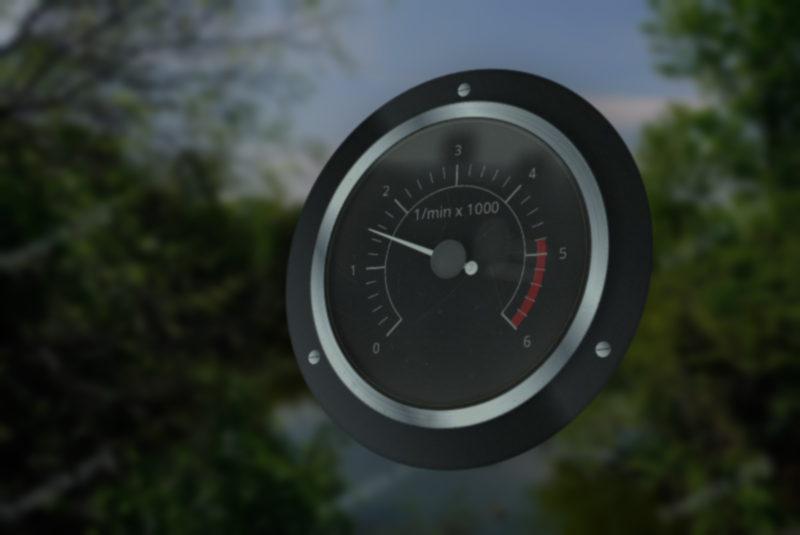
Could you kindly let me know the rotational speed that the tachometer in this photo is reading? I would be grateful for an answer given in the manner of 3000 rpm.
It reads 1500 rpm
